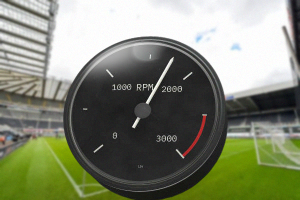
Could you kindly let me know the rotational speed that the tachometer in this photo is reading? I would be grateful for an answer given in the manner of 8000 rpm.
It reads 1750 rpm
